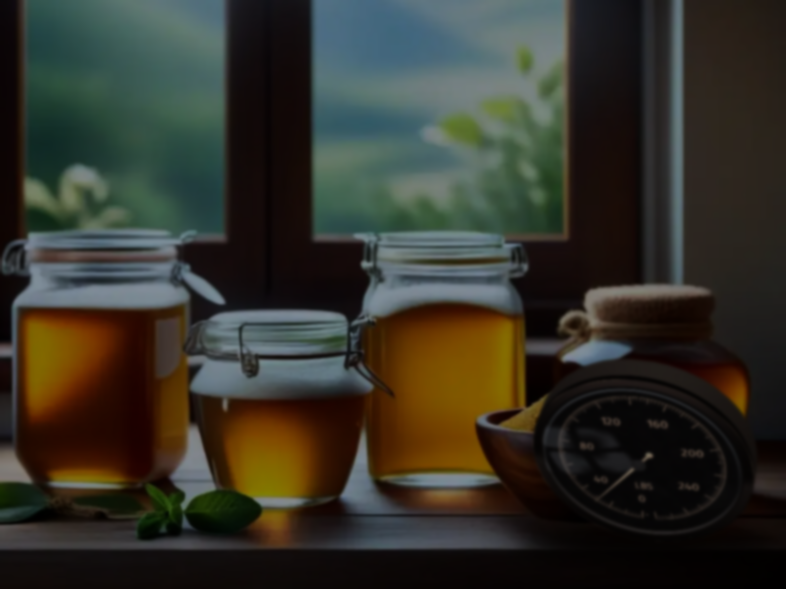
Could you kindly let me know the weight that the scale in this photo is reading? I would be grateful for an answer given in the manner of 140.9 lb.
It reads 30 lb
